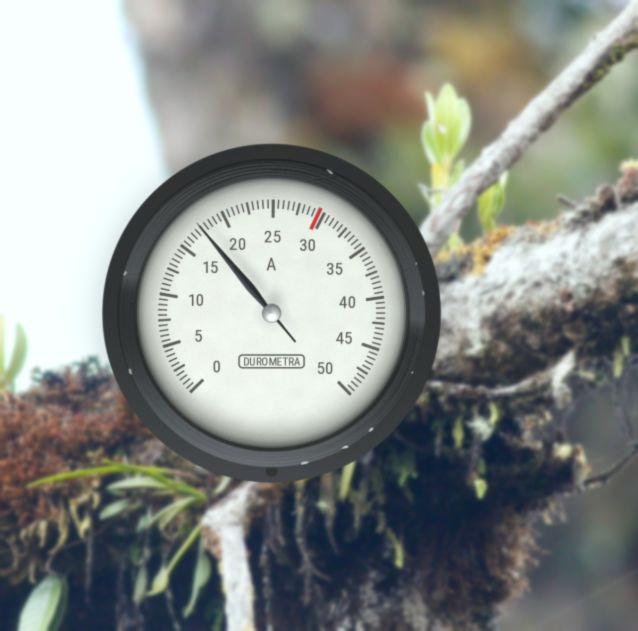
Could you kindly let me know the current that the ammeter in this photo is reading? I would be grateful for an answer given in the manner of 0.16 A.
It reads 17.5 A
